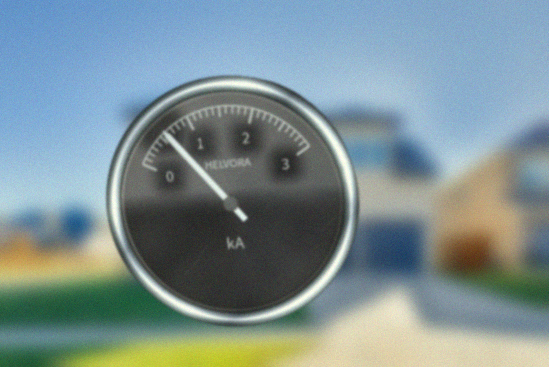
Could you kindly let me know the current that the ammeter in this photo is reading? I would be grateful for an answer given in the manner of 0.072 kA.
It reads 0.6 kA
